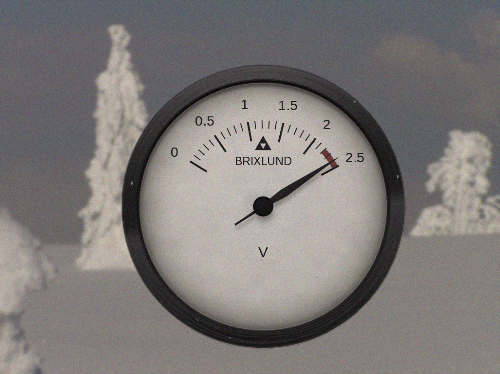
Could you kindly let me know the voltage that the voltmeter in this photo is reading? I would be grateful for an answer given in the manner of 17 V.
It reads 2.4 V
